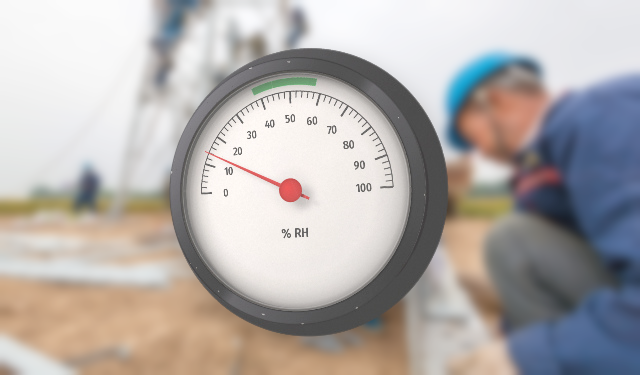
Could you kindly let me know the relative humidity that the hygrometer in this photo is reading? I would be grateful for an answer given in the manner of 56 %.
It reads 14 %
